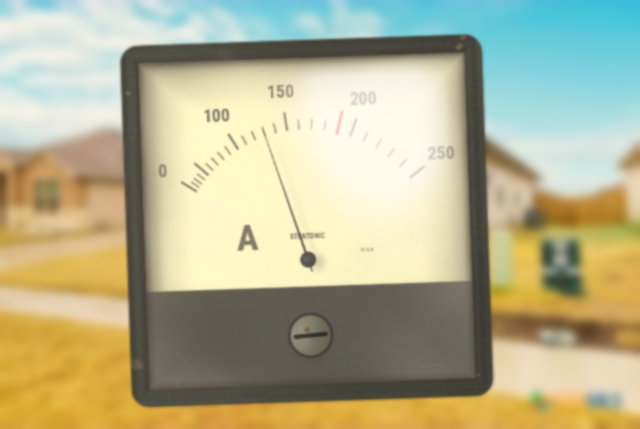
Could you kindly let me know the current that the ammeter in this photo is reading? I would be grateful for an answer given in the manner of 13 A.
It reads 130 A
